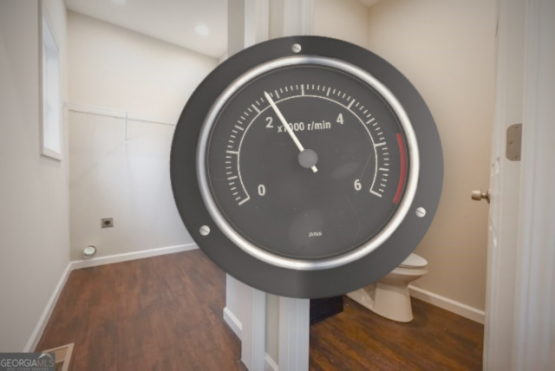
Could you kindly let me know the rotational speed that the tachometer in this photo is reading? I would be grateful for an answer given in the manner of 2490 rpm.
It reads 2300 rpm
